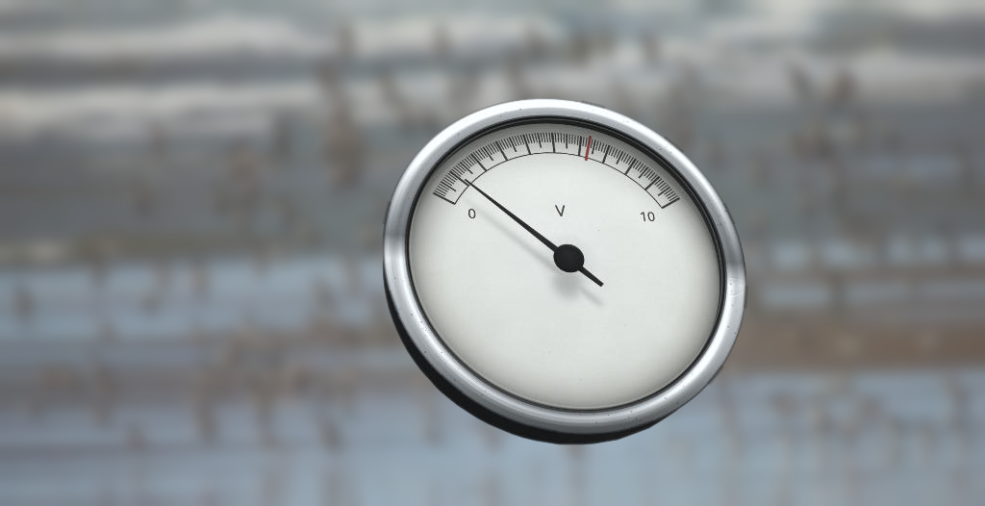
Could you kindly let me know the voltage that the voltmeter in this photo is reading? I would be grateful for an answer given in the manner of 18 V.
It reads 1 V
